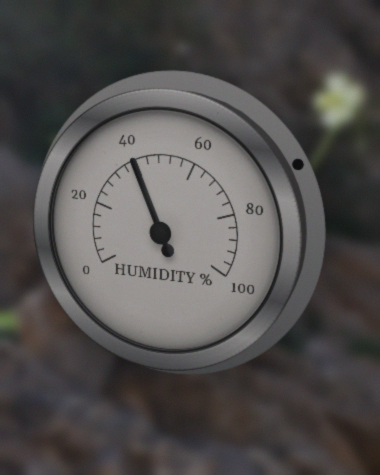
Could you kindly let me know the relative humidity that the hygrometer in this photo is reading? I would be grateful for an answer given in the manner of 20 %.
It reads 40 %
